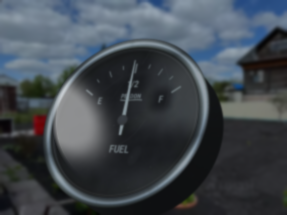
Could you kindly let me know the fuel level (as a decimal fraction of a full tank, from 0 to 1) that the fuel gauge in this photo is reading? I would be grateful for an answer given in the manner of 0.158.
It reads 0.5
